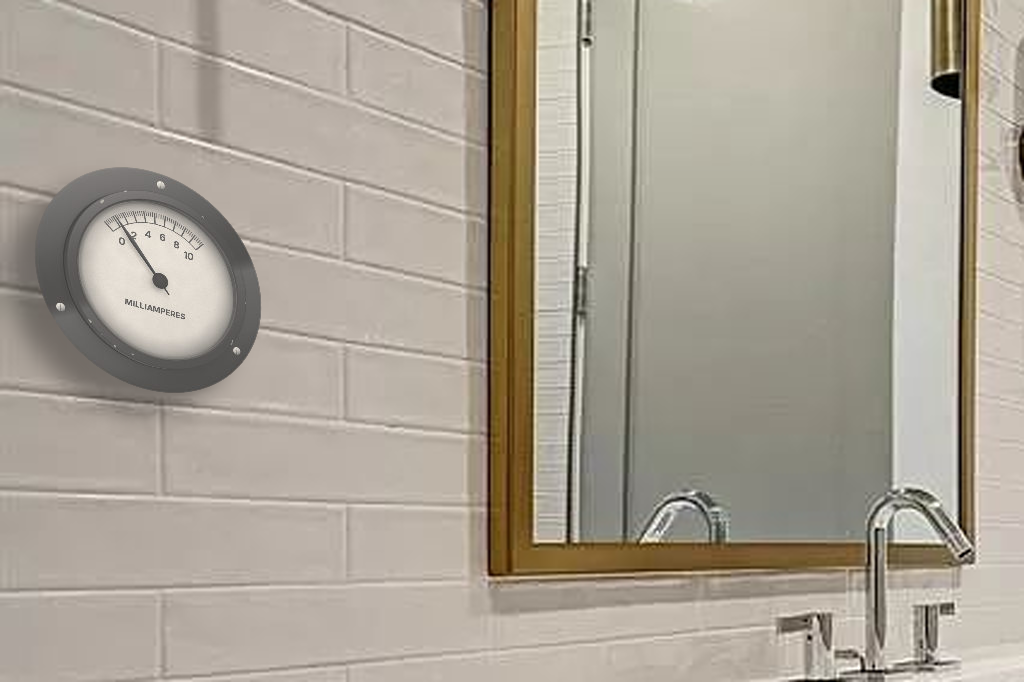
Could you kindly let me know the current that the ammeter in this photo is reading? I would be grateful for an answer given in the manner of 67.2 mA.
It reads 1 mA
